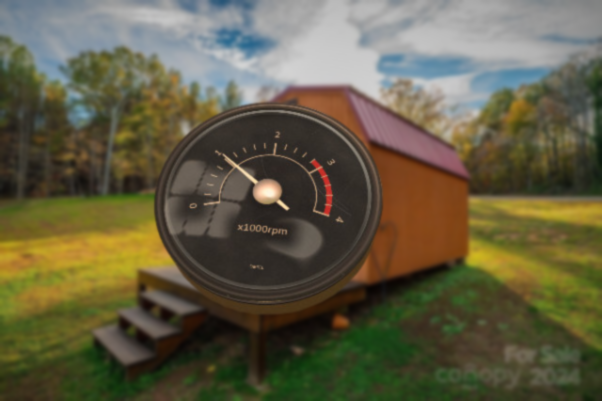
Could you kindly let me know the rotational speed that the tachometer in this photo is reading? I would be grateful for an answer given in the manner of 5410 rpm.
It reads 1000 rpm
